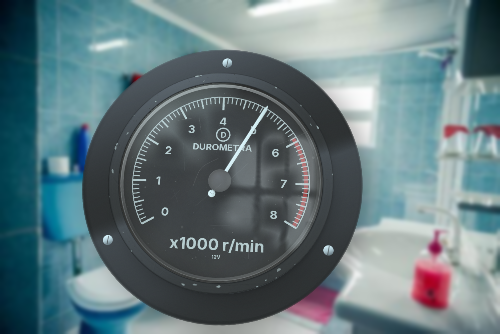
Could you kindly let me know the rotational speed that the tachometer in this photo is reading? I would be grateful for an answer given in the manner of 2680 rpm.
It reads 5000 rpm
